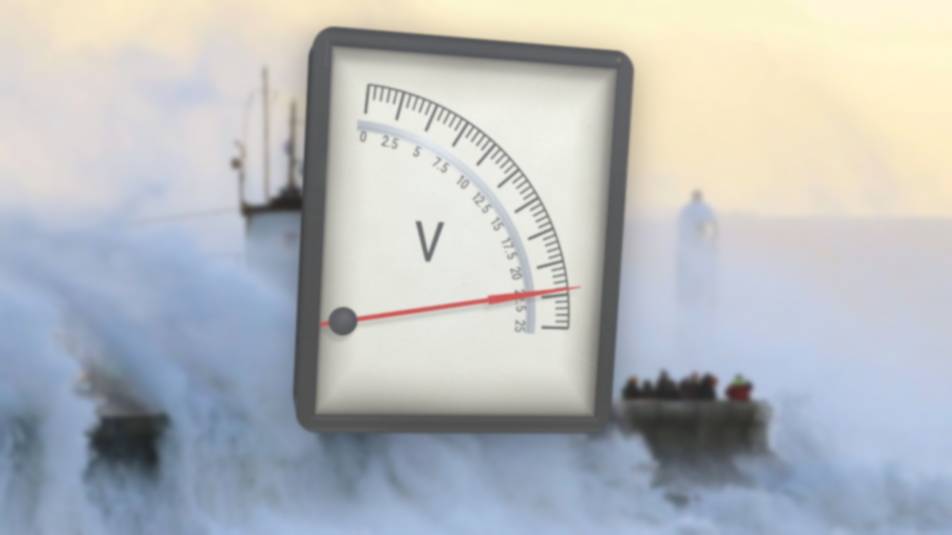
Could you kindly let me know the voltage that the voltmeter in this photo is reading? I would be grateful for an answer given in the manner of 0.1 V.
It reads 22 V
